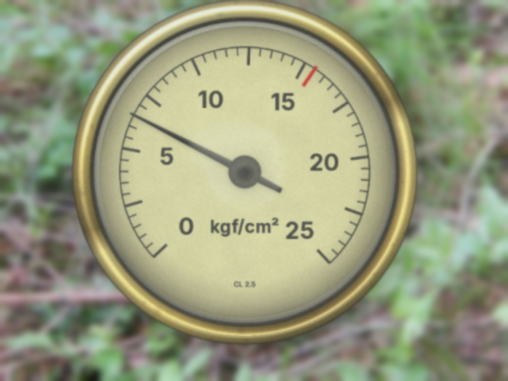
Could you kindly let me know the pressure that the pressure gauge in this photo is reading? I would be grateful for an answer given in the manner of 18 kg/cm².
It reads 6.5 kg/cm²
